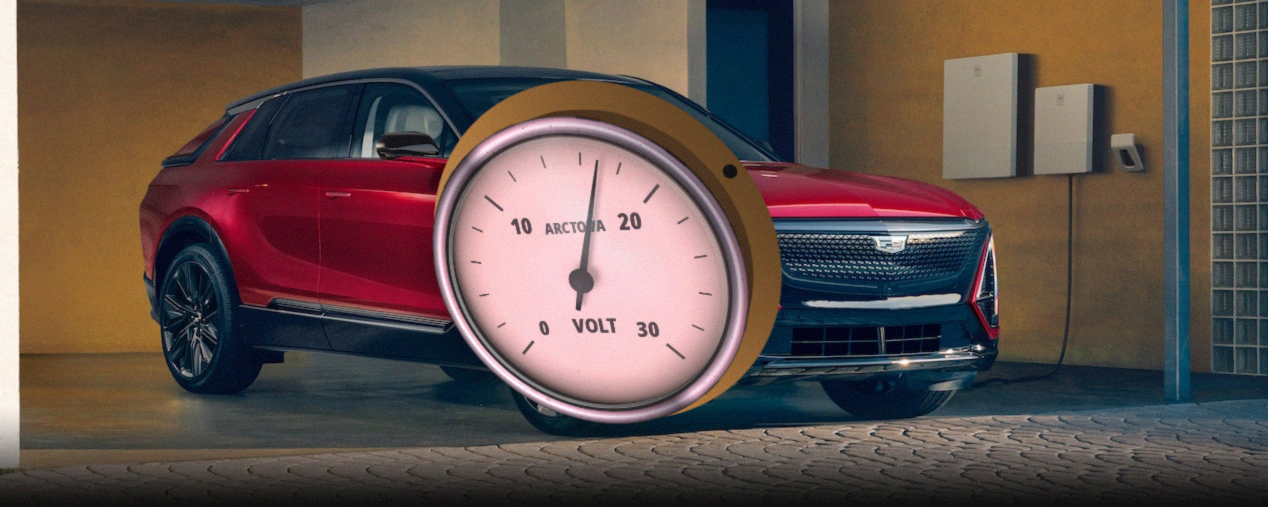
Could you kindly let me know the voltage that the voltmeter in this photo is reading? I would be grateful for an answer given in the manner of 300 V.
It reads 17 V
